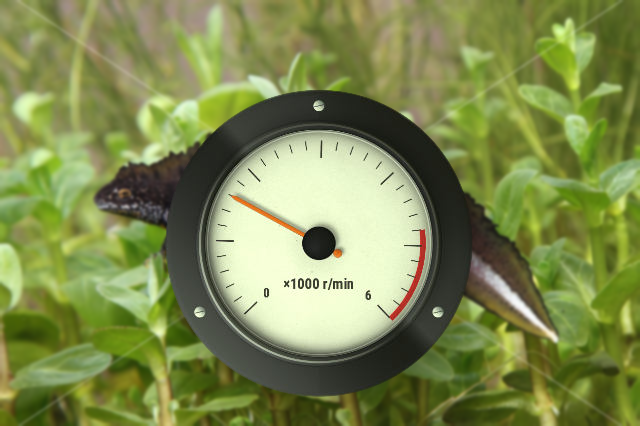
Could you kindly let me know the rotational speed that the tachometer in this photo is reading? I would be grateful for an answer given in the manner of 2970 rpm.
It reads 1600 rpm
